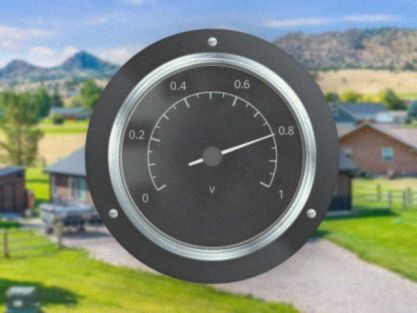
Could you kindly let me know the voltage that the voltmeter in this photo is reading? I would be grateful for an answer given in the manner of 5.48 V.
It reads 0.8 V
